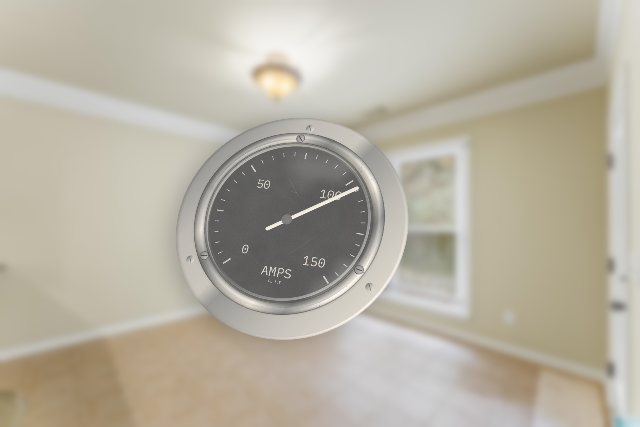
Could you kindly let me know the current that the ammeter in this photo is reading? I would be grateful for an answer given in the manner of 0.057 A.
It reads 105 A
